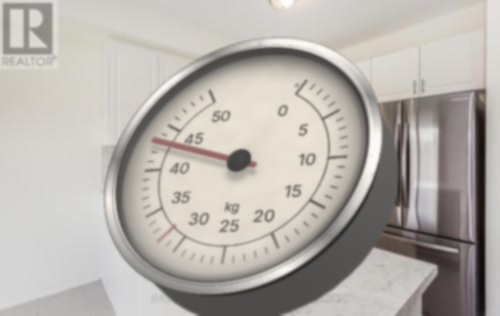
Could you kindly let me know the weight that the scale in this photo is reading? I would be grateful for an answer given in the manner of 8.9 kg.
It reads 43 kg
